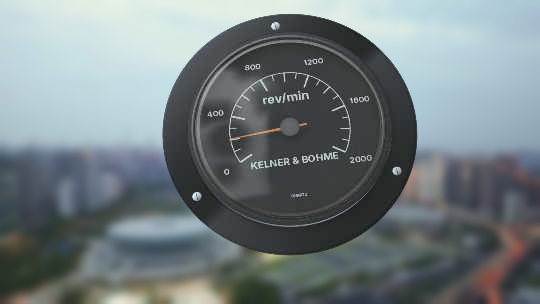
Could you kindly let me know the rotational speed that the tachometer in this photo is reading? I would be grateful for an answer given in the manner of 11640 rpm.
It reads 200 rpm
